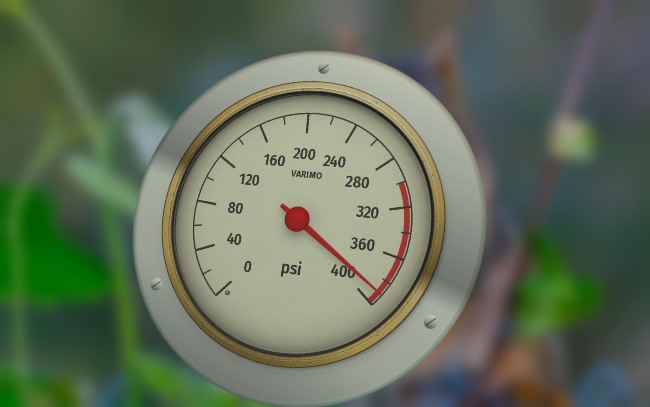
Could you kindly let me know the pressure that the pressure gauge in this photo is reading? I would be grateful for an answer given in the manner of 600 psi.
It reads 390 psi
